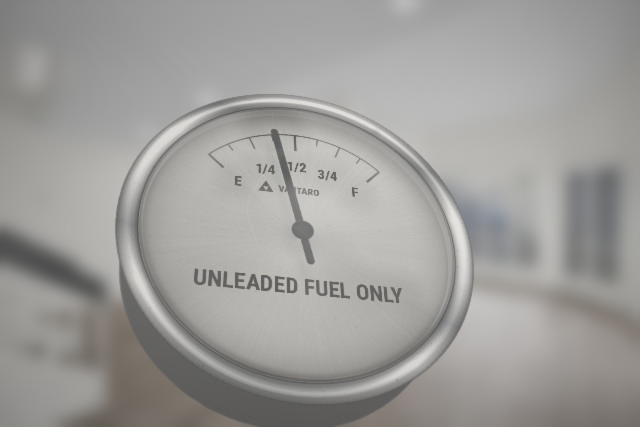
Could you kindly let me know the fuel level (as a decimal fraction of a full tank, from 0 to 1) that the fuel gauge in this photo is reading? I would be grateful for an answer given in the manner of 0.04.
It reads 0.375
